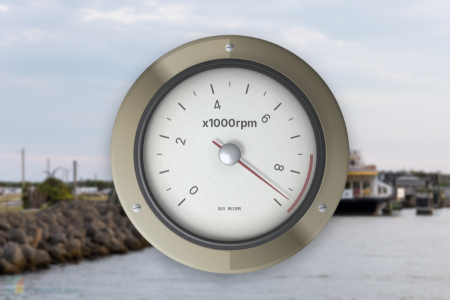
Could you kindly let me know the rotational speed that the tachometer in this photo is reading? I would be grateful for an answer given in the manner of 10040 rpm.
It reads 8750 rpm
